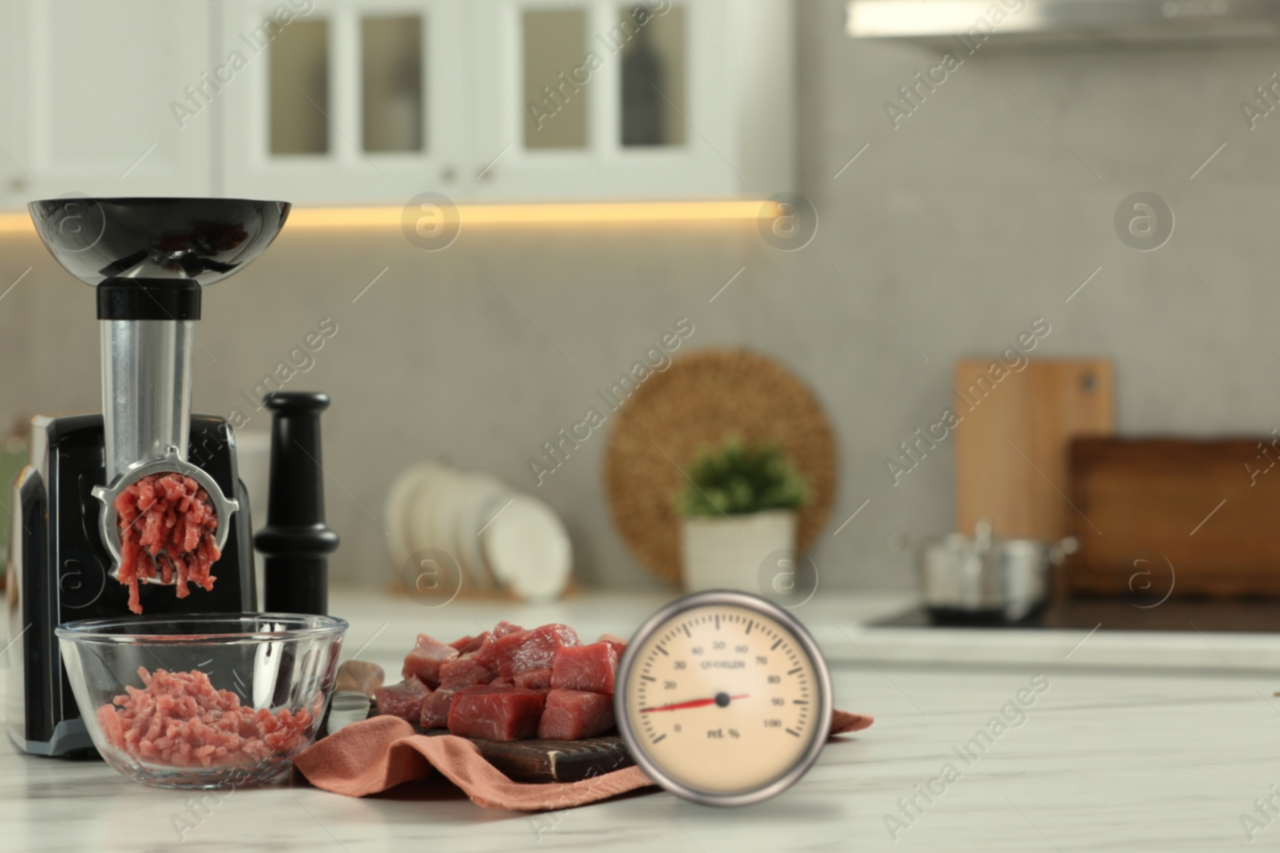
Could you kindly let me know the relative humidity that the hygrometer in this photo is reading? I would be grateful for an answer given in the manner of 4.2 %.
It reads 10 %
